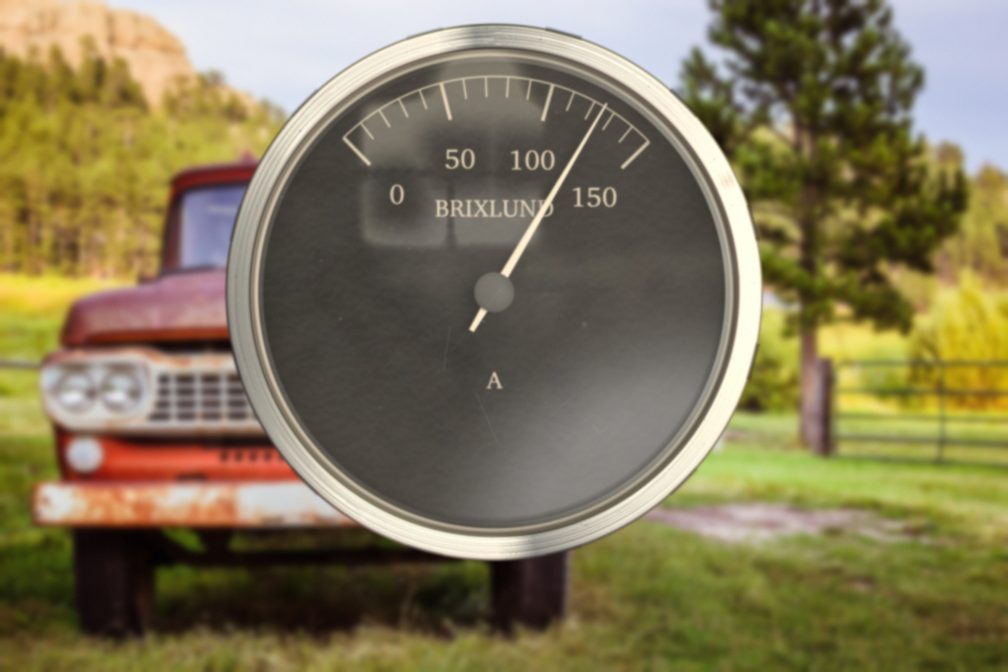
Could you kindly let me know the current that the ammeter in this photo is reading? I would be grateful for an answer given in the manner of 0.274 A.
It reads 125 A
